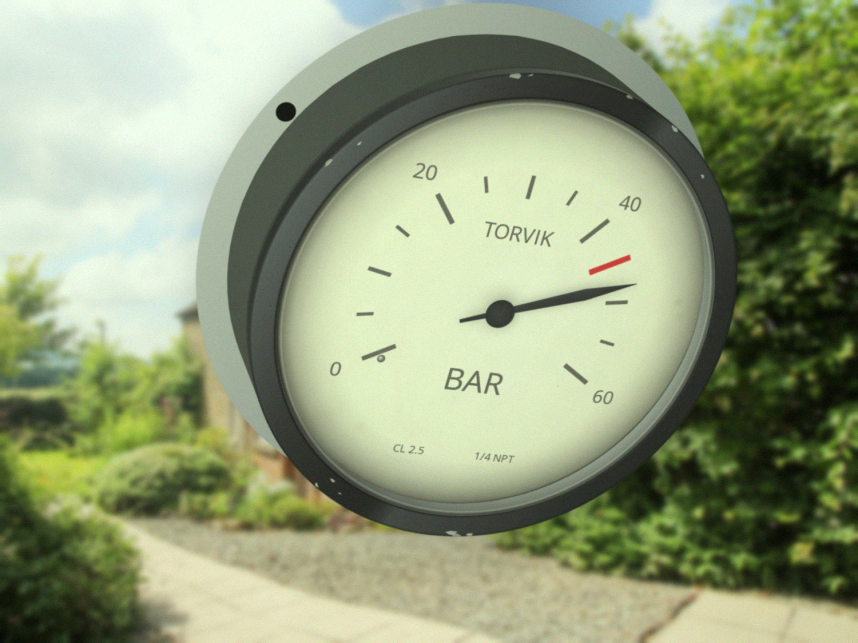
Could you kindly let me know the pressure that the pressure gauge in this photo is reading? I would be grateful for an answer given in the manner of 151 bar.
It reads 47.5 bar
